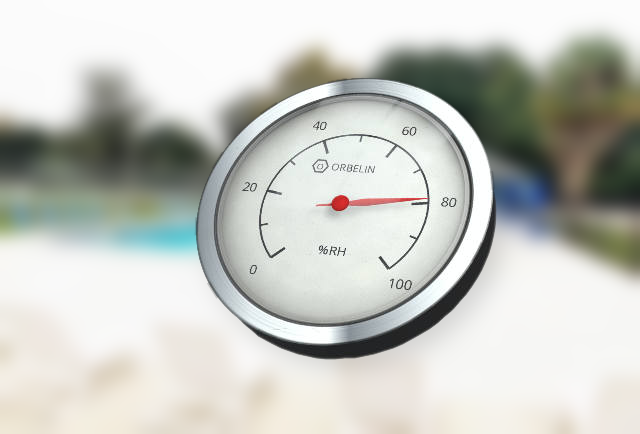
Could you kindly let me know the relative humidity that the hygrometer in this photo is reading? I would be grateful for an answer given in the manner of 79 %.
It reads 80 %
